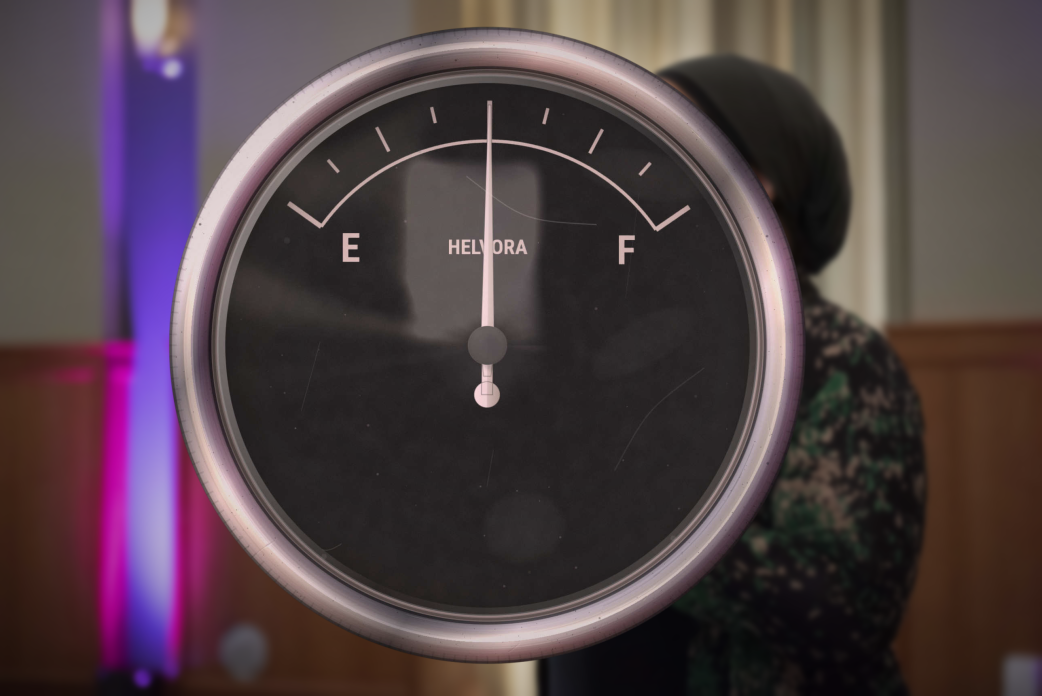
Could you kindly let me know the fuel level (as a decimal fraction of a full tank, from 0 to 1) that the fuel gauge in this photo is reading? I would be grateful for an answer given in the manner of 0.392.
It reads 0.5
